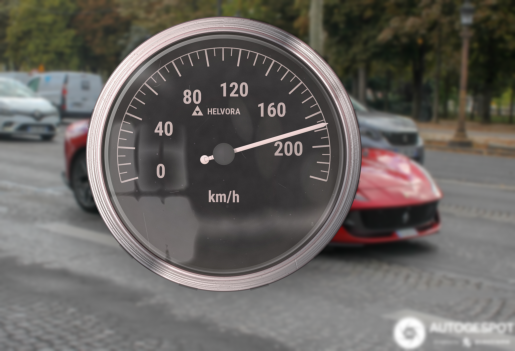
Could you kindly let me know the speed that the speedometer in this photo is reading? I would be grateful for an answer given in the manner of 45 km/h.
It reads 187.5 km/h
